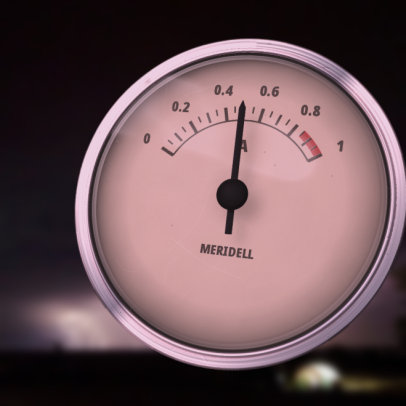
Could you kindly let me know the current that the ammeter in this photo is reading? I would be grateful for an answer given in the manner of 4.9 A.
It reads 0.5 A
